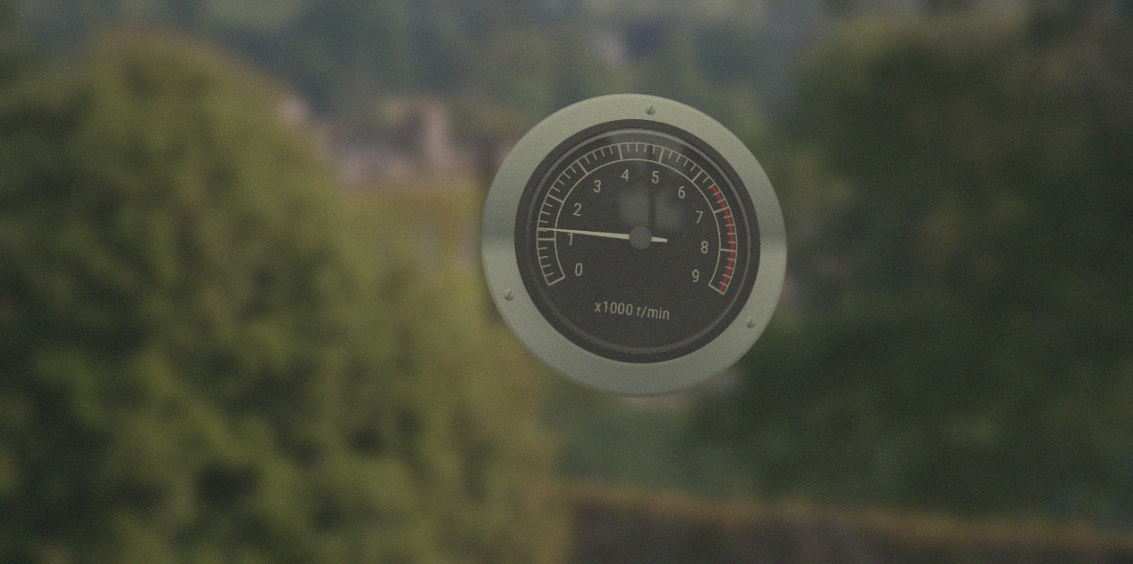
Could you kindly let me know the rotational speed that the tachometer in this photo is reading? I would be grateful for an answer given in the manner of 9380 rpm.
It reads 1200 rpm
